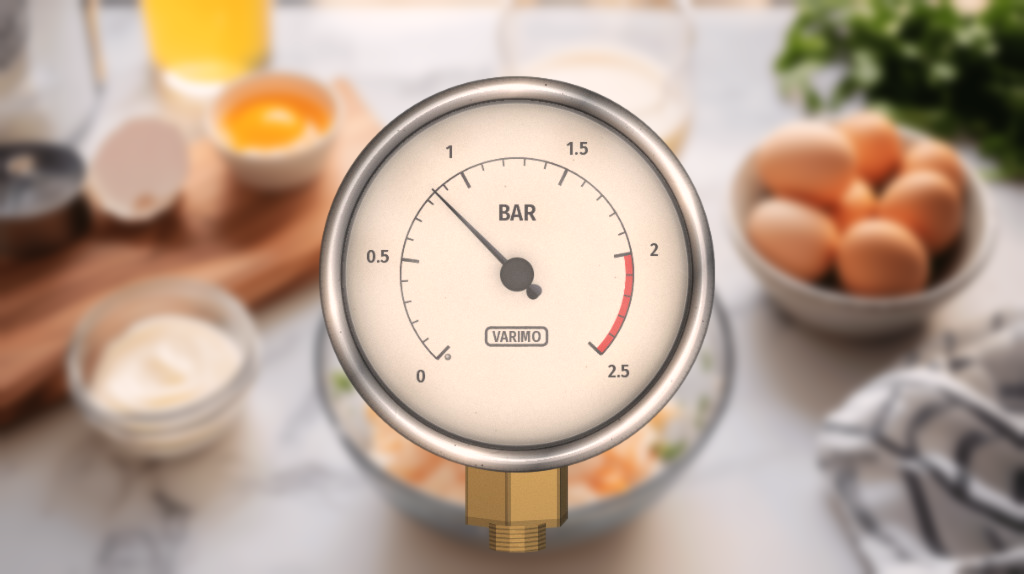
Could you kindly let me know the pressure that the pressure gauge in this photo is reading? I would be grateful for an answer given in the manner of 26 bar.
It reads 0.85 bar
